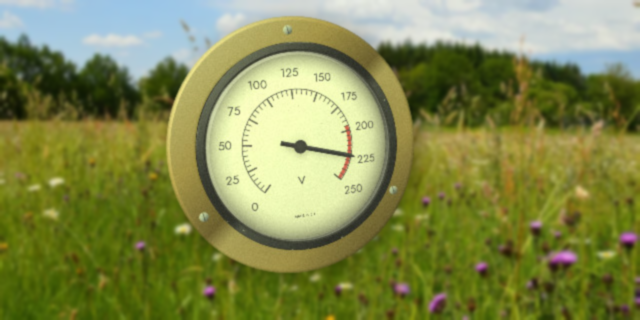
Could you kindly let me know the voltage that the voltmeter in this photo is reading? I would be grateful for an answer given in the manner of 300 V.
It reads 225 V
